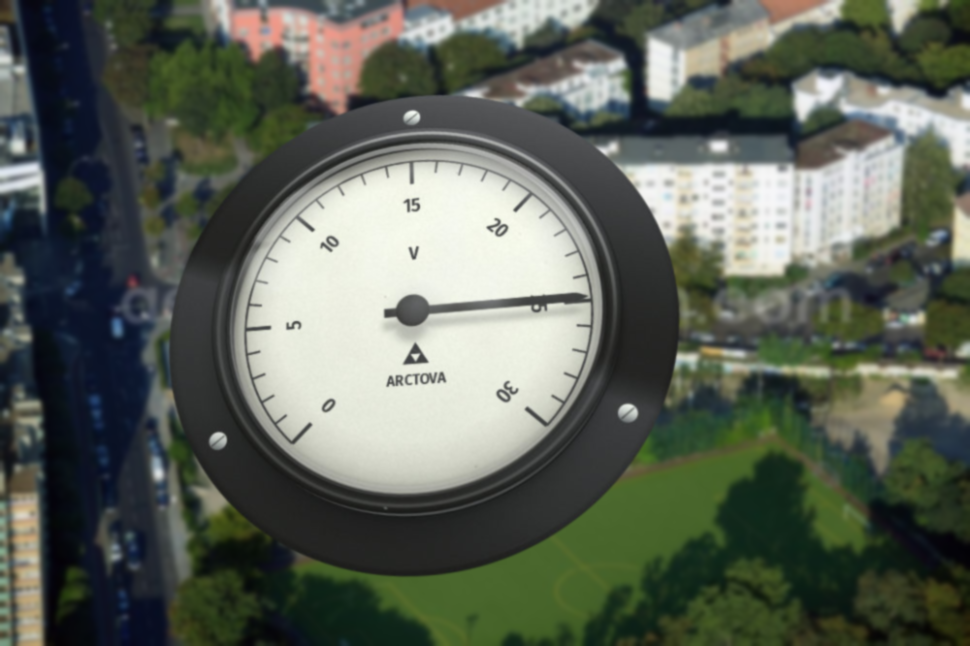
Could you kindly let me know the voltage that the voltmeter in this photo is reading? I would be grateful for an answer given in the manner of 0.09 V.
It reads 25 V
